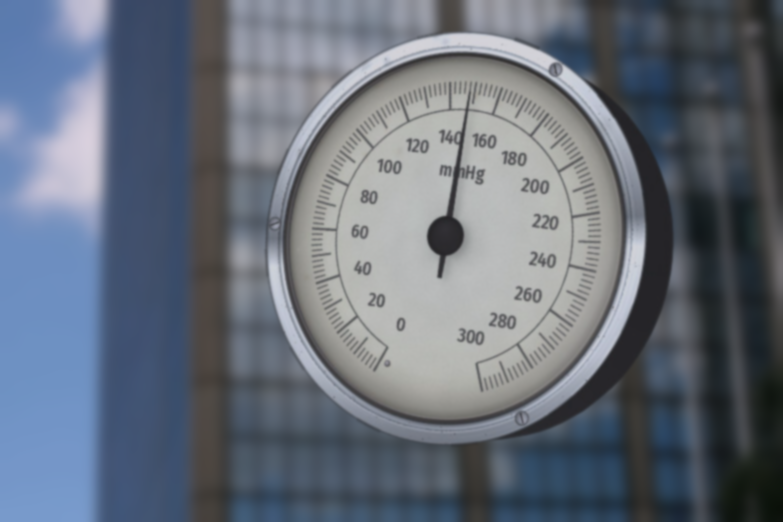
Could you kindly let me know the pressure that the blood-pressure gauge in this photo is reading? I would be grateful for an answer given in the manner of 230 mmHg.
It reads 150 mmHg
